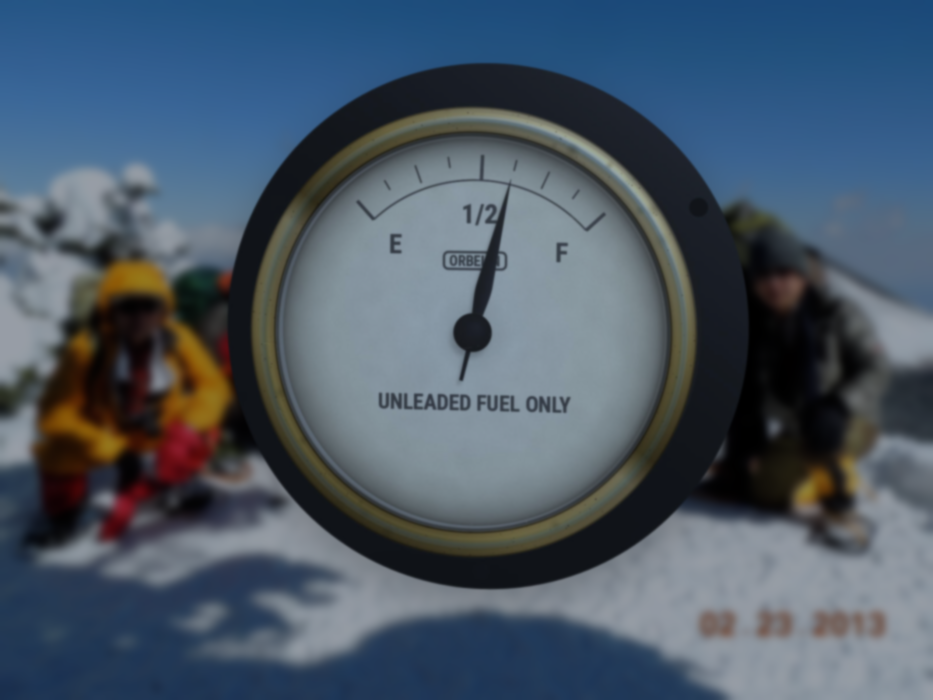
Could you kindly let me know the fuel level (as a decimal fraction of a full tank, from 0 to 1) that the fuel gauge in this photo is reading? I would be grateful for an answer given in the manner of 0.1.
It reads 0.625
